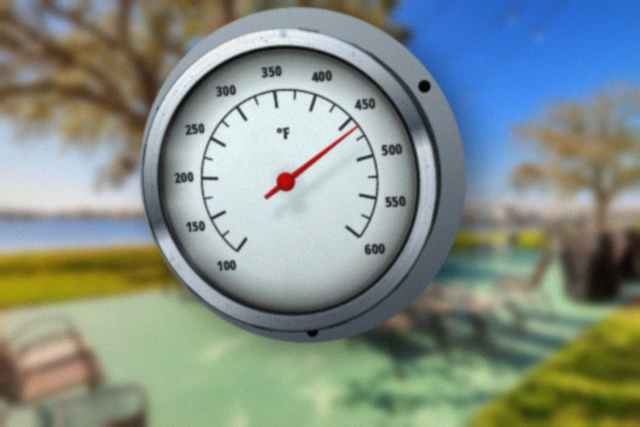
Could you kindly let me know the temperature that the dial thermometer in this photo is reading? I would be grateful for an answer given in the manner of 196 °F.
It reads 462.5 °F
